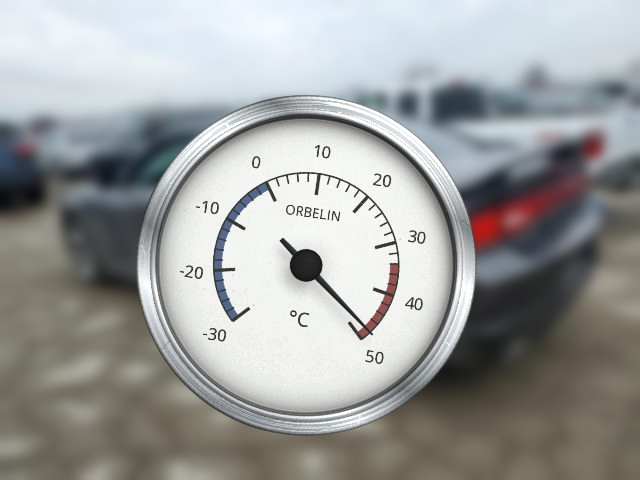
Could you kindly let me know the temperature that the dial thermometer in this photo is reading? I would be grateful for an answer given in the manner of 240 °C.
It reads 48 °C
